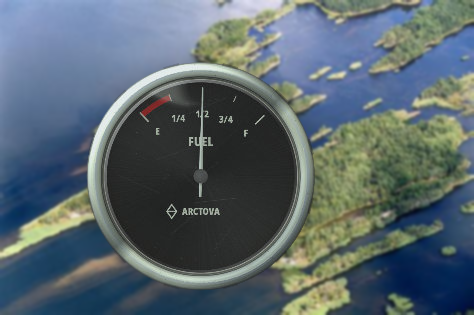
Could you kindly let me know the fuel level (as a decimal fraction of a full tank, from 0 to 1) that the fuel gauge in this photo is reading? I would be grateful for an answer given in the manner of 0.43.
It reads 0.5
